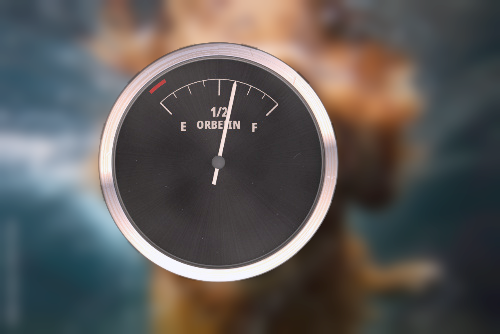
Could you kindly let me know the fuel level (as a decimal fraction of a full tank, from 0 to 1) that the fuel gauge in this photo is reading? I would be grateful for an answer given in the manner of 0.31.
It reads 0.625
